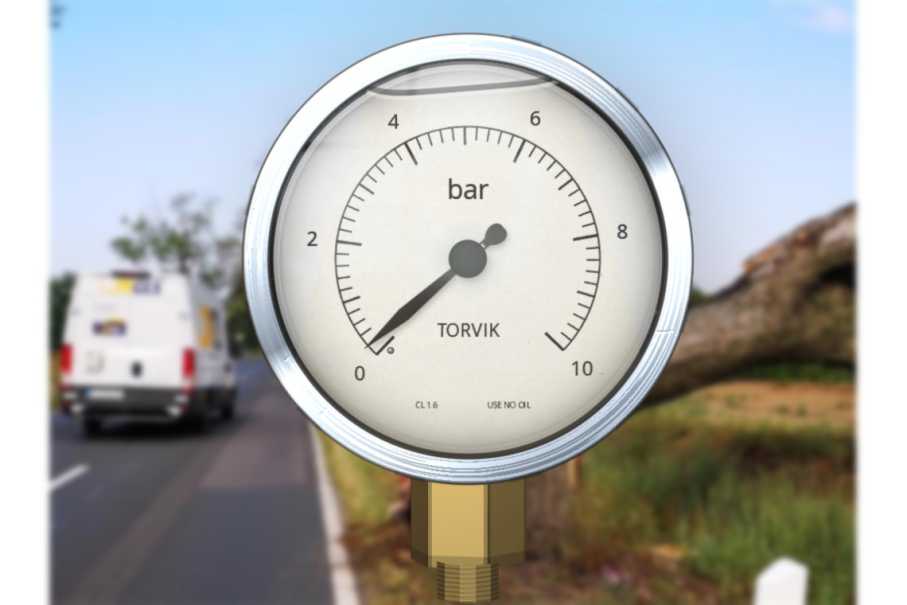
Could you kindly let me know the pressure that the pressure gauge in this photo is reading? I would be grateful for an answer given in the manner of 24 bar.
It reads 0.2 bar
